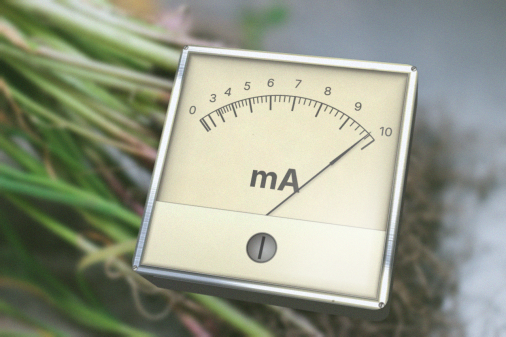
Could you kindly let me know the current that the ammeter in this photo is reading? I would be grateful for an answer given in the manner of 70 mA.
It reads 9.8 mA
